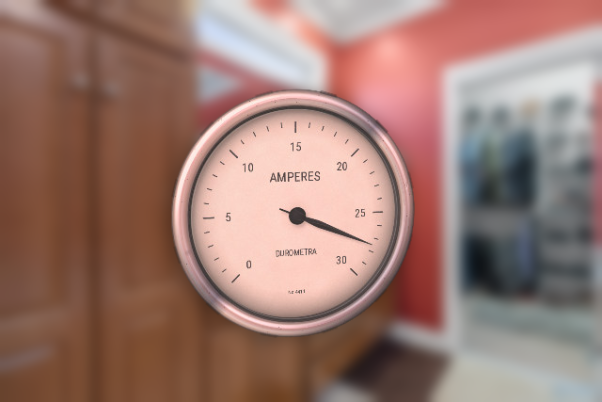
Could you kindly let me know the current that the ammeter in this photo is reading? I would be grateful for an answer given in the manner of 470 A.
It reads 27.5 A
